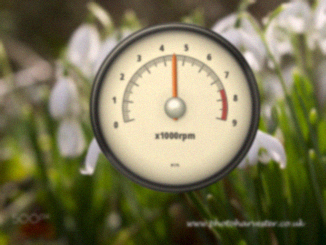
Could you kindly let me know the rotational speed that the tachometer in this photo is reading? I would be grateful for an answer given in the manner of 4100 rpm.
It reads 4500 rpm
